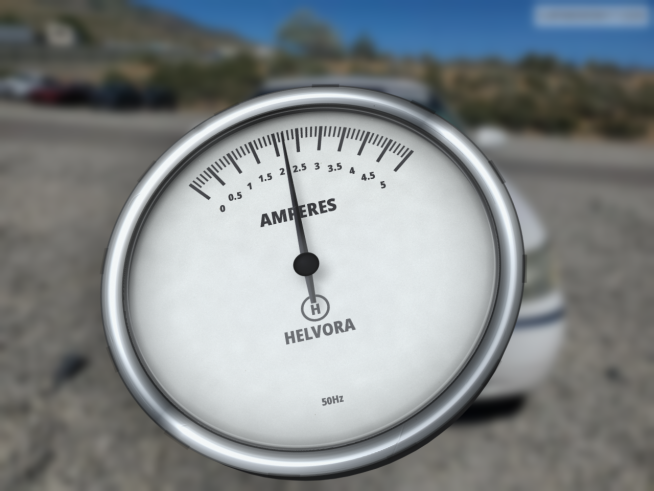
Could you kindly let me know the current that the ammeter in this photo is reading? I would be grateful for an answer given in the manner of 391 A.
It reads 2.2 A
